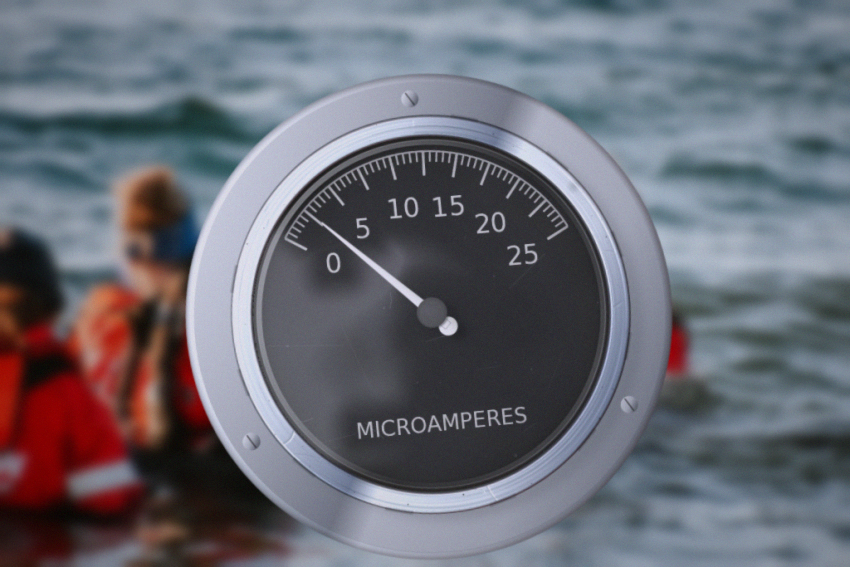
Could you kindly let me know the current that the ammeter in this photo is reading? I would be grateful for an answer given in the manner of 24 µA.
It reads 2.5 µA
